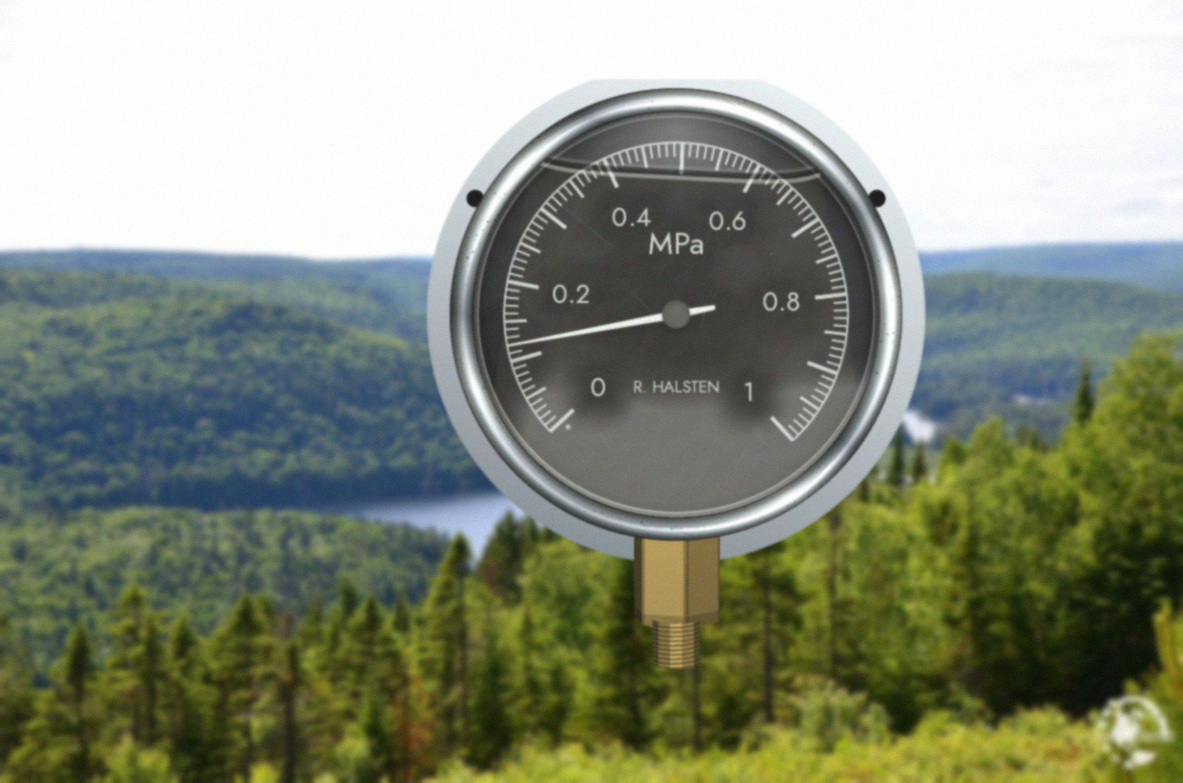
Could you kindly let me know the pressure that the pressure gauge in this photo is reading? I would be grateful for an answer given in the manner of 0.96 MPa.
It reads 0.12 MPa
